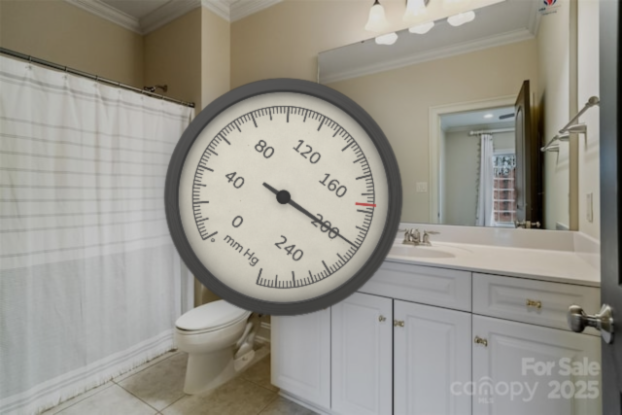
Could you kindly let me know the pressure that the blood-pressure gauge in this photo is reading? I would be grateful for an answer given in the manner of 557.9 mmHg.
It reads 200 mmHg
